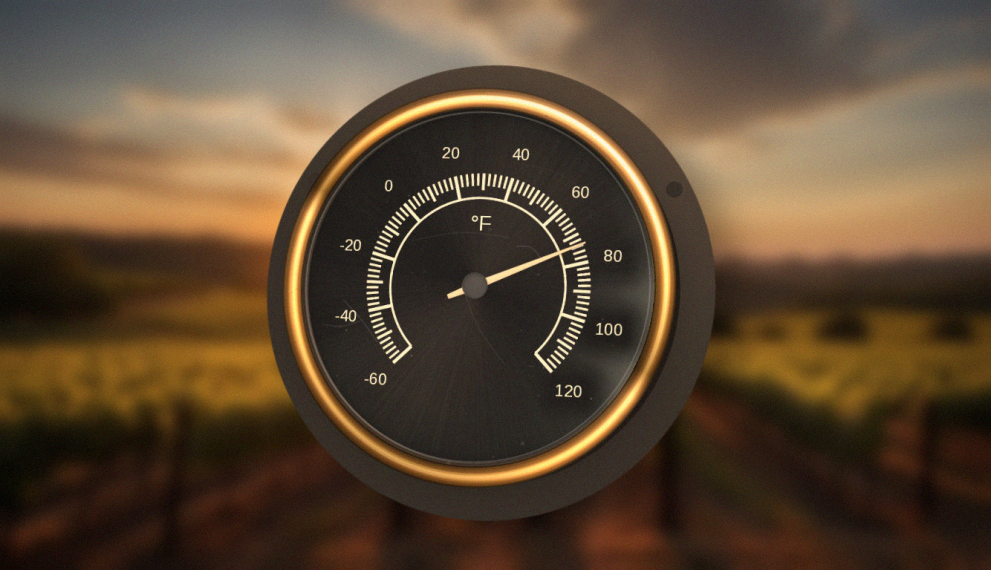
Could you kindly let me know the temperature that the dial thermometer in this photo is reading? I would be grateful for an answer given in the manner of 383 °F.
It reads 74 °F
